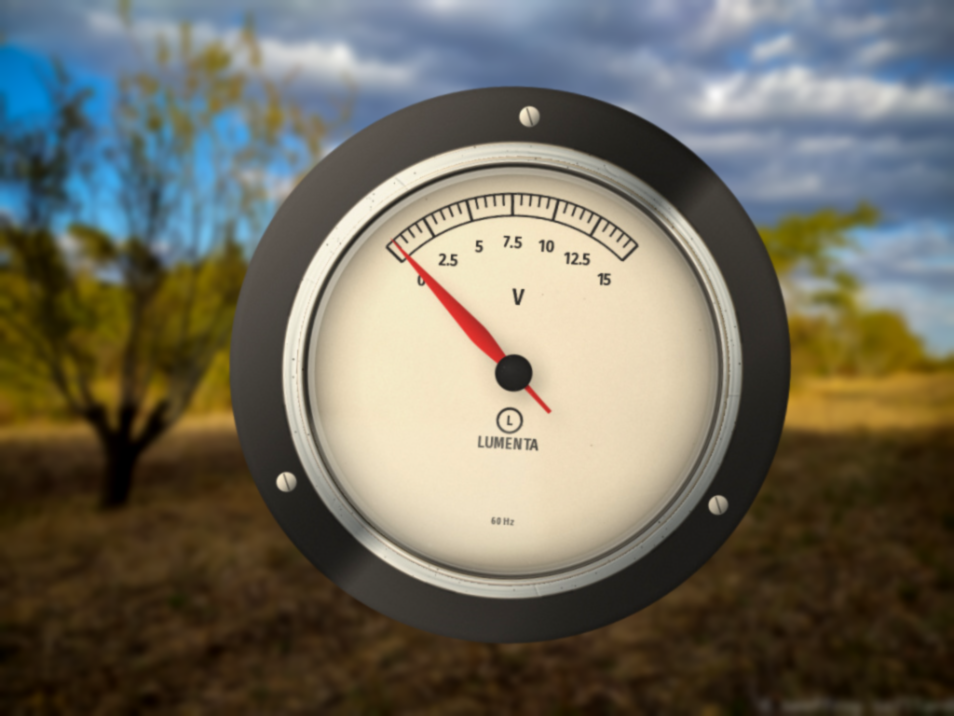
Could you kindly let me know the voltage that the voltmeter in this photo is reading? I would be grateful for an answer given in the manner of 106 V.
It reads 0.5 V
